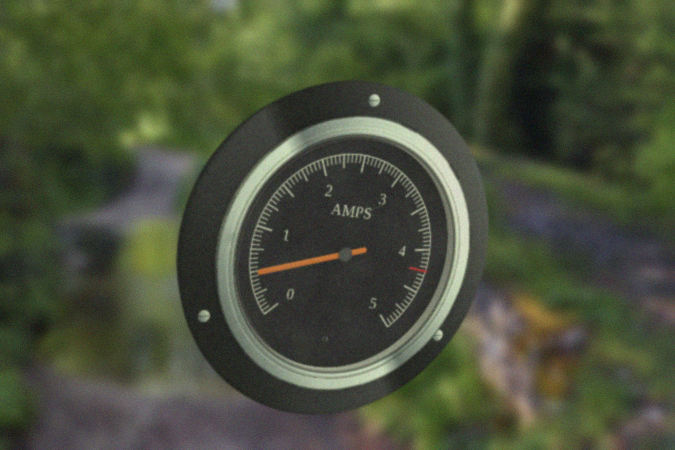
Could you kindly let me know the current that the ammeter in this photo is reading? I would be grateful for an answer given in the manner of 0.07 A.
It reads 0.5 A
